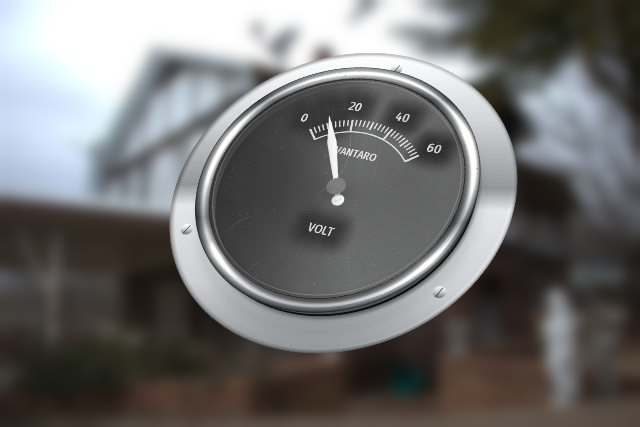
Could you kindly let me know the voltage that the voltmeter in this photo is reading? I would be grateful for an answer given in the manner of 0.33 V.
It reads 10 V
